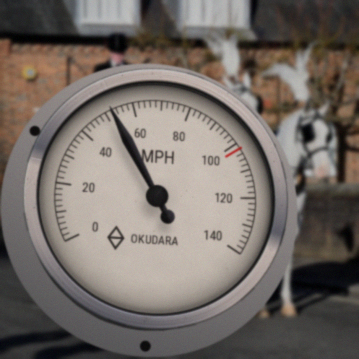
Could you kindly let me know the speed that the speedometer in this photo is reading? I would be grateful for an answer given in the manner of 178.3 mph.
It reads 52 mph
